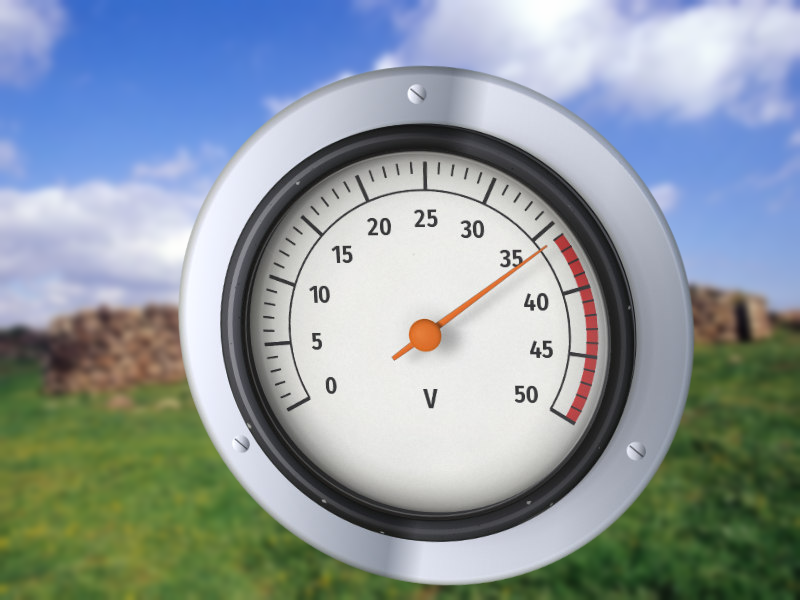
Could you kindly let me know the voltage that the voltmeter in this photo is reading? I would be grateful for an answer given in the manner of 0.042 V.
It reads 36 V
